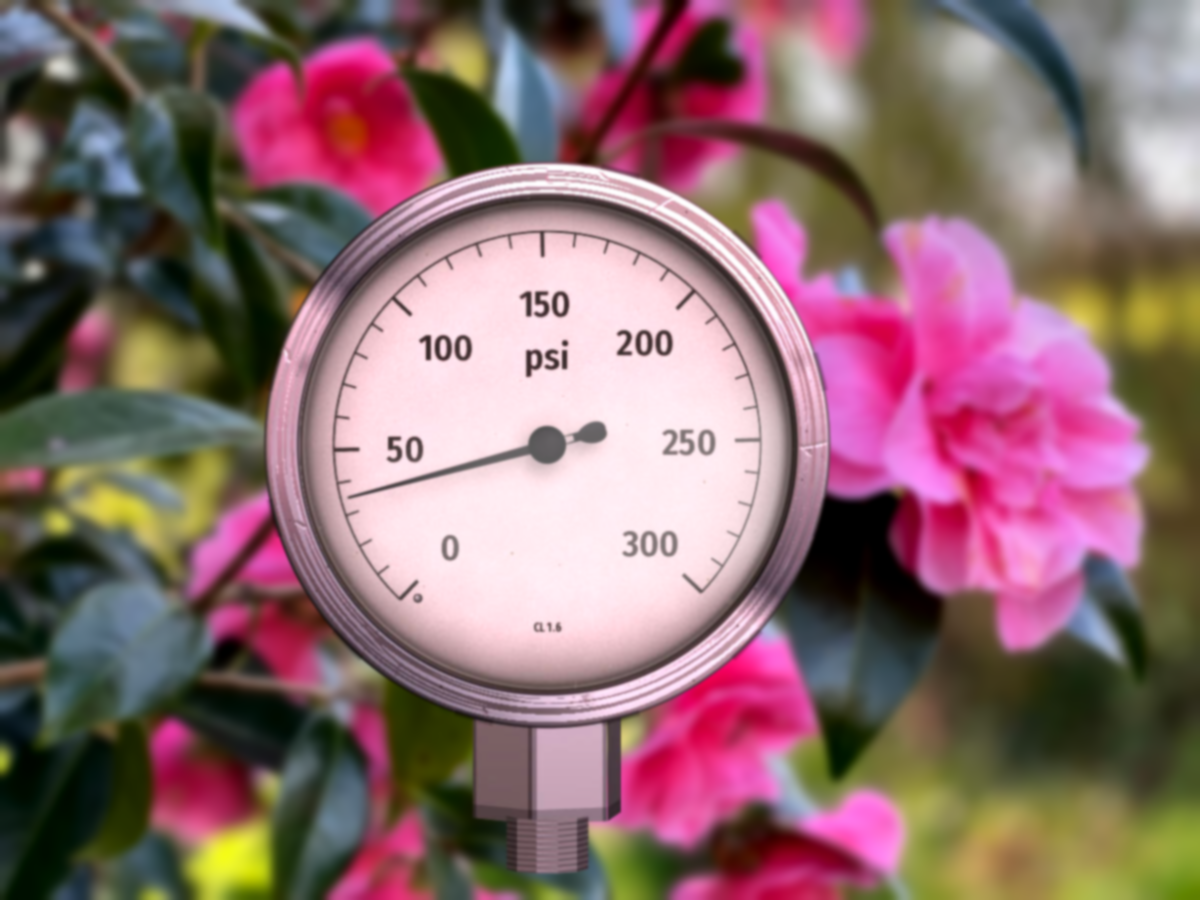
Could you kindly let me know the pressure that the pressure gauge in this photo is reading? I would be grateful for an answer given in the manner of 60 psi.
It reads 35 psi
